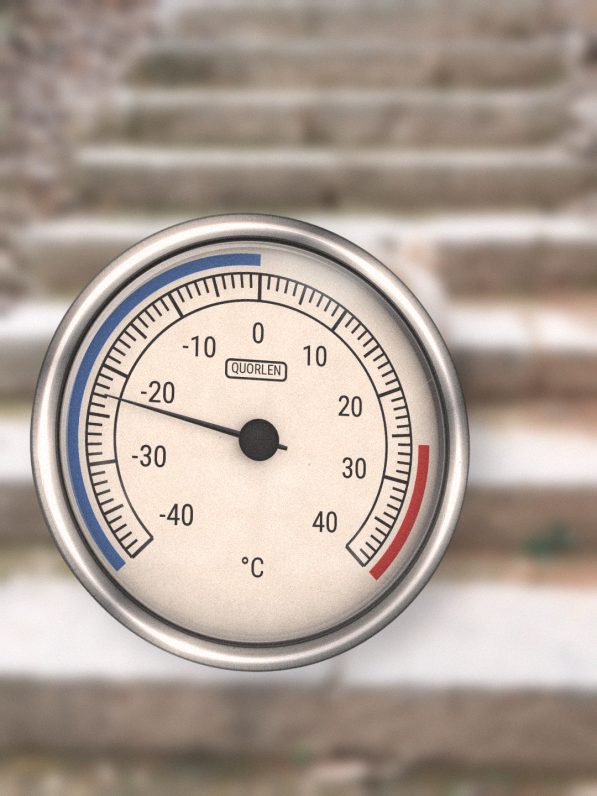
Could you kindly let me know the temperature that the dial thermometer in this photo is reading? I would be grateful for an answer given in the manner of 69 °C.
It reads -23 °C
